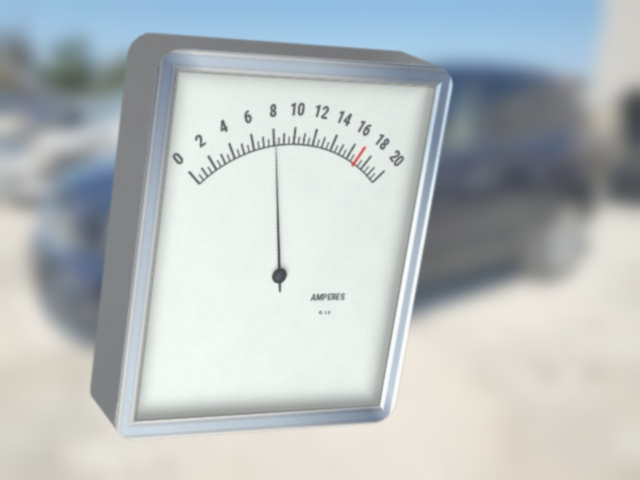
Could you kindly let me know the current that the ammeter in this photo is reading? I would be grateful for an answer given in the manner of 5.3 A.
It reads 8 A
